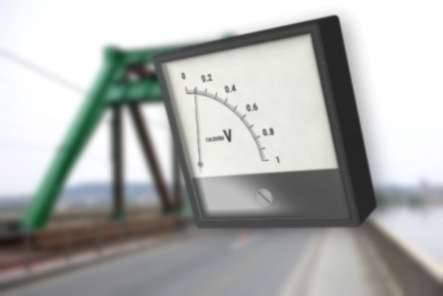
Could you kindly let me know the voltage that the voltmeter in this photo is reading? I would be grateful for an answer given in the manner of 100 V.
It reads 0.1 V
